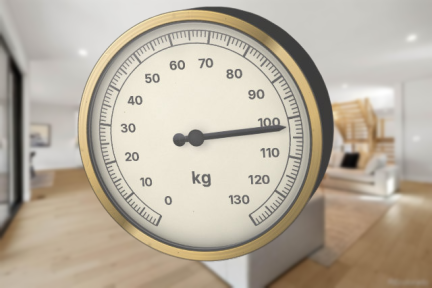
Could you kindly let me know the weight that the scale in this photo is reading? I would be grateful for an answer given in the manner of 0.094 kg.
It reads 102 kg
